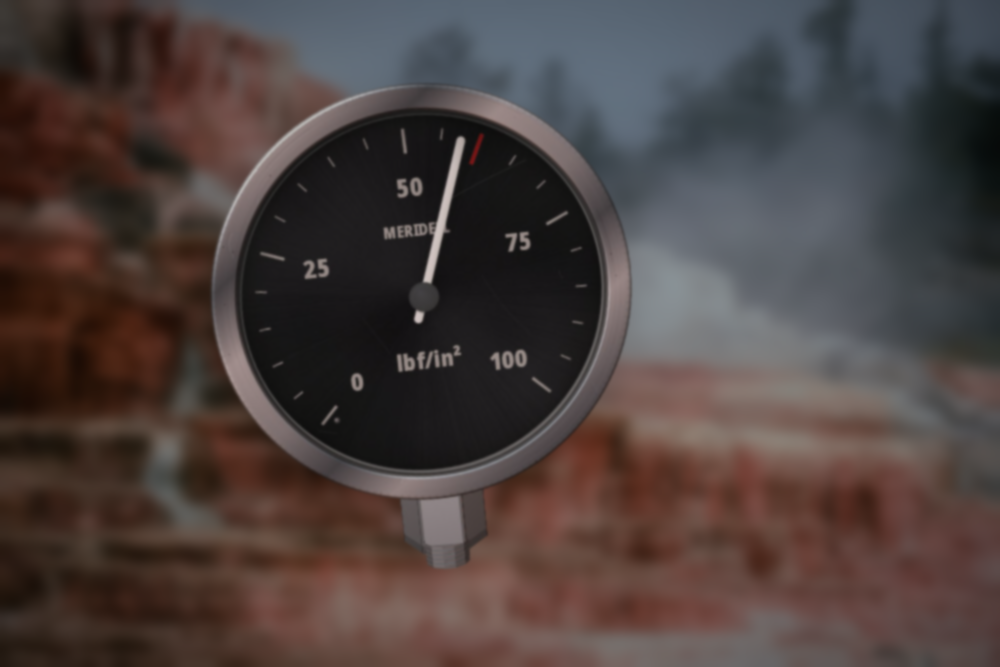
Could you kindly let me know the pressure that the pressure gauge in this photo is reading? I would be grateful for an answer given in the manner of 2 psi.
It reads 57.5 psi
